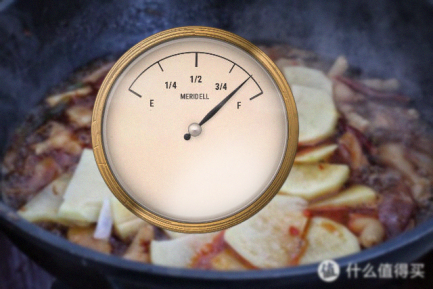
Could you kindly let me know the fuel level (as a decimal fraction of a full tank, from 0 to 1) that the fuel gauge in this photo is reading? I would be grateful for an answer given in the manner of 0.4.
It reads 0.875
